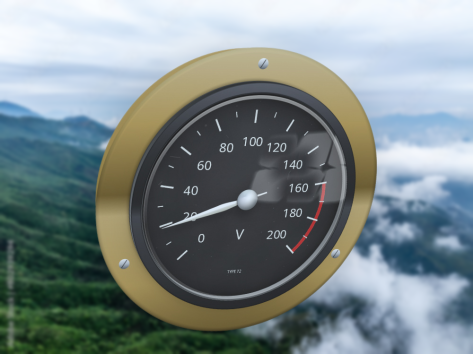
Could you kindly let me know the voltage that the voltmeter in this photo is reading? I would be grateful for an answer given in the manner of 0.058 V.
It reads 20 V
